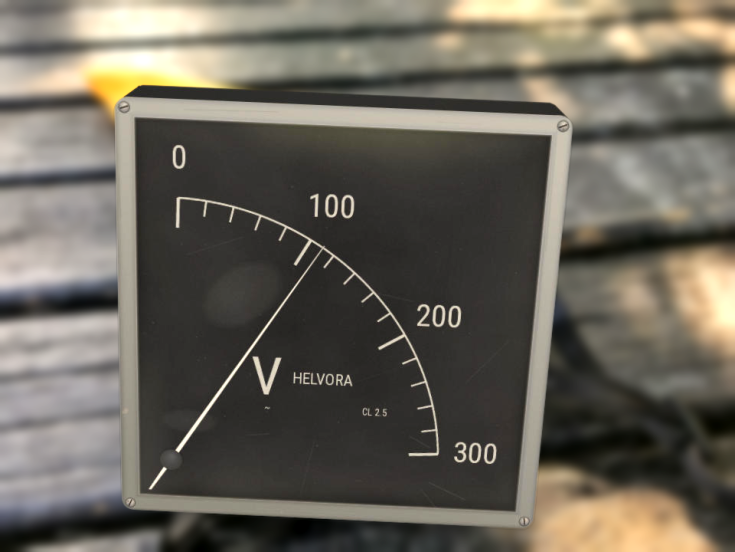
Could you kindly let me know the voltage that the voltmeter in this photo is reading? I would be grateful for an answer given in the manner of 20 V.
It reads 110 V
